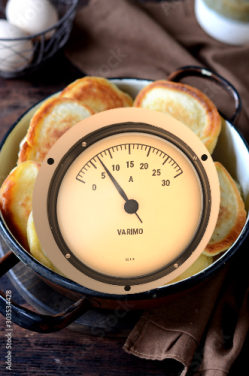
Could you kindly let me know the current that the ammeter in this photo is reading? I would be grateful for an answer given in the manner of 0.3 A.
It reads 7 A
